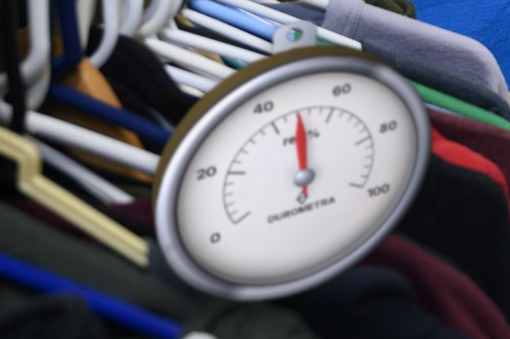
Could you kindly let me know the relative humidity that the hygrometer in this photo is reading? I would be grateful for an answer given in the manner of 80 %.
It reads 48 %
